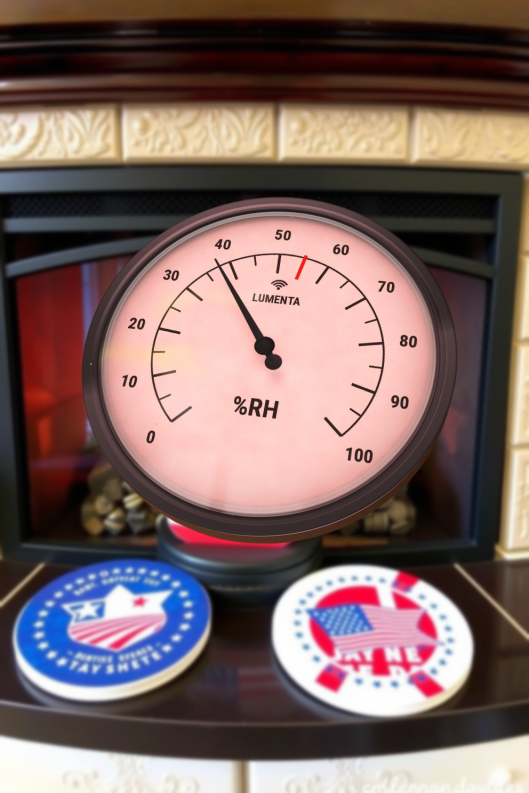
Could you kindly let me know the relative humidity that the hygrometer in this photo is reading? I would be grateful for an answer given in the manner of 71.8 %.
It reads 37.5 %
